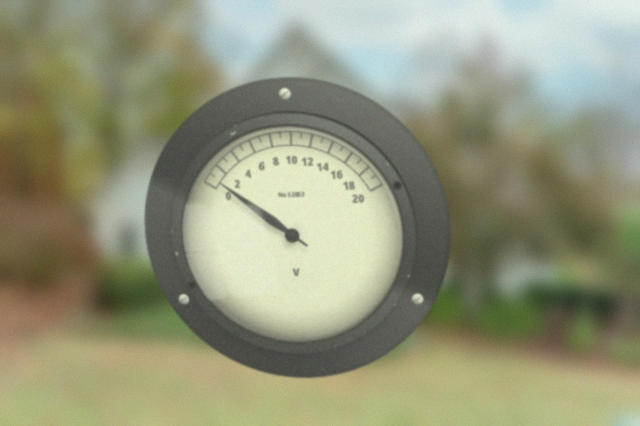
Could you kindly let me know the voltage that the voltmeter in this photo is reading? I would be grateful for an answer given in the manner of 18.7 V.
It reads 1 V
